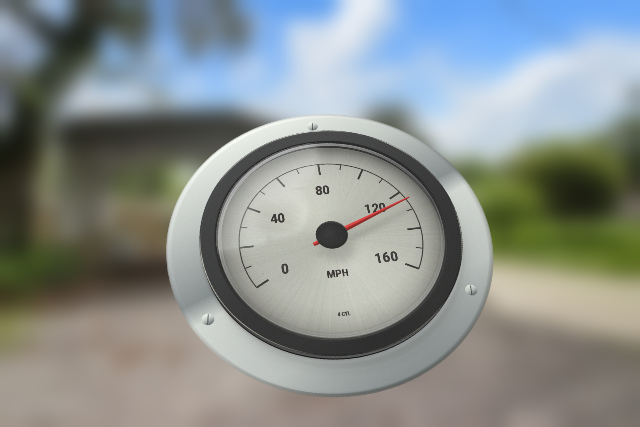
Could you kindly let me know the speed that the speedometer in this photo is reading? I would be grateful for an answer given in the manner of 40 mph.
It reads 125 mph
